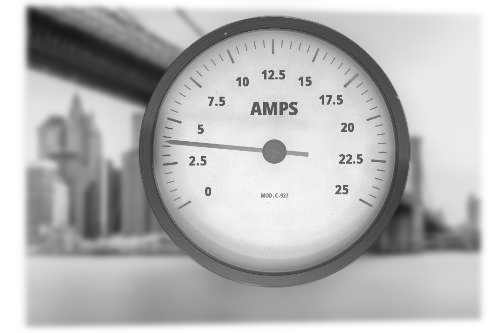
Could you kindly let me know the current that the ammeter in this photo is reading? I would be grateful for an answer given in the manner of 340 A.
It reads 3.75 A
